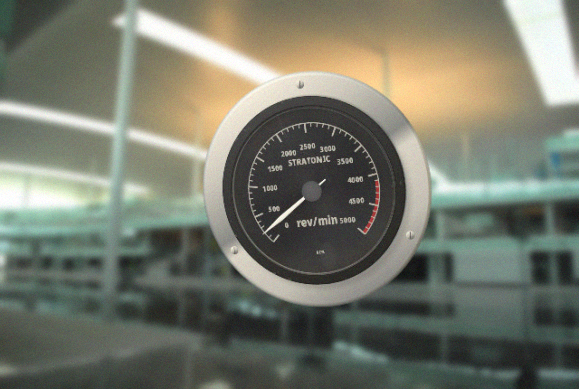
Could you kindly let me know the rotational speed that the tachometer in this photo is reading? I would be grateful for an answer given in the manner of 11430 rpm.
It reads 200 rpm
